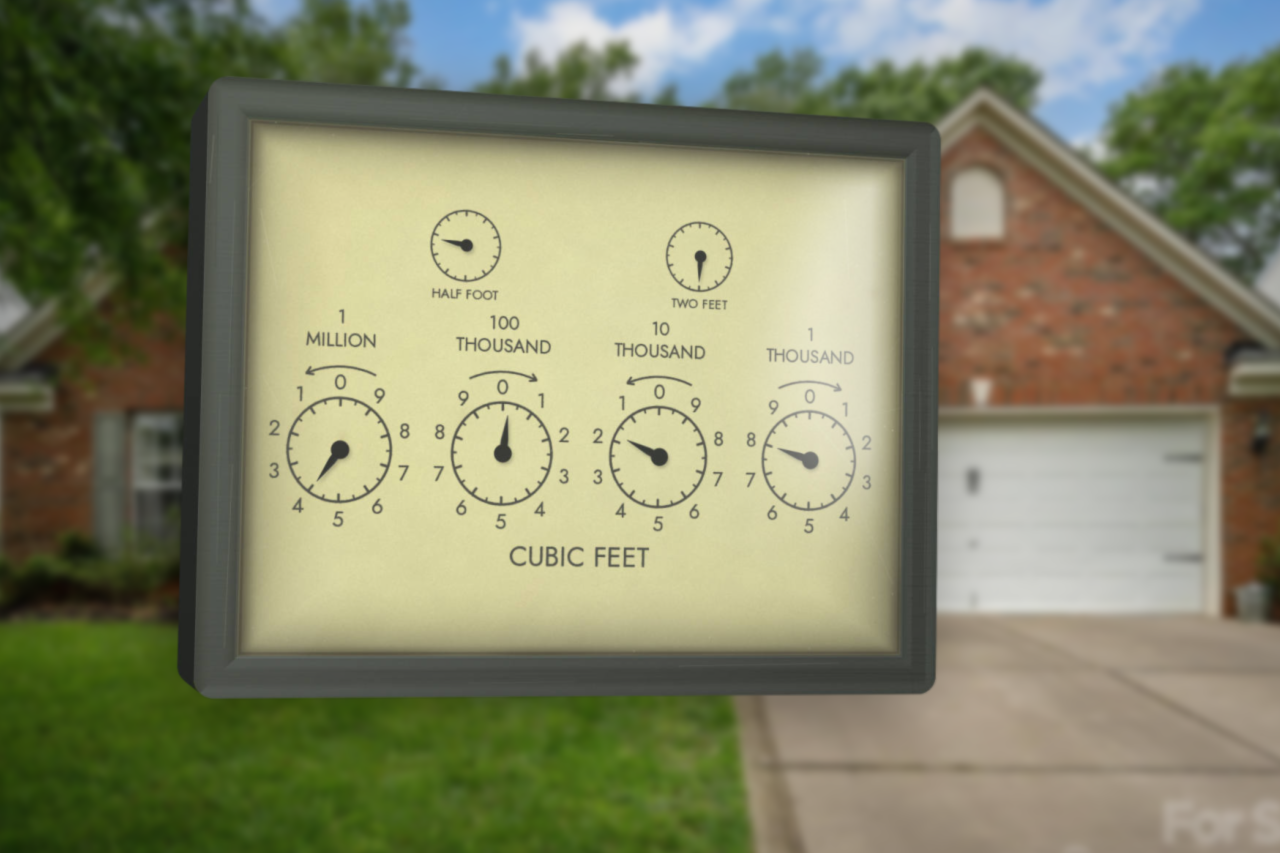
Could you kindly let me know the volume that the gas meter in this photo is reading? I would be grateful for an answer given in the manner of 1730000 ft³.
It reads 401800 ft³
